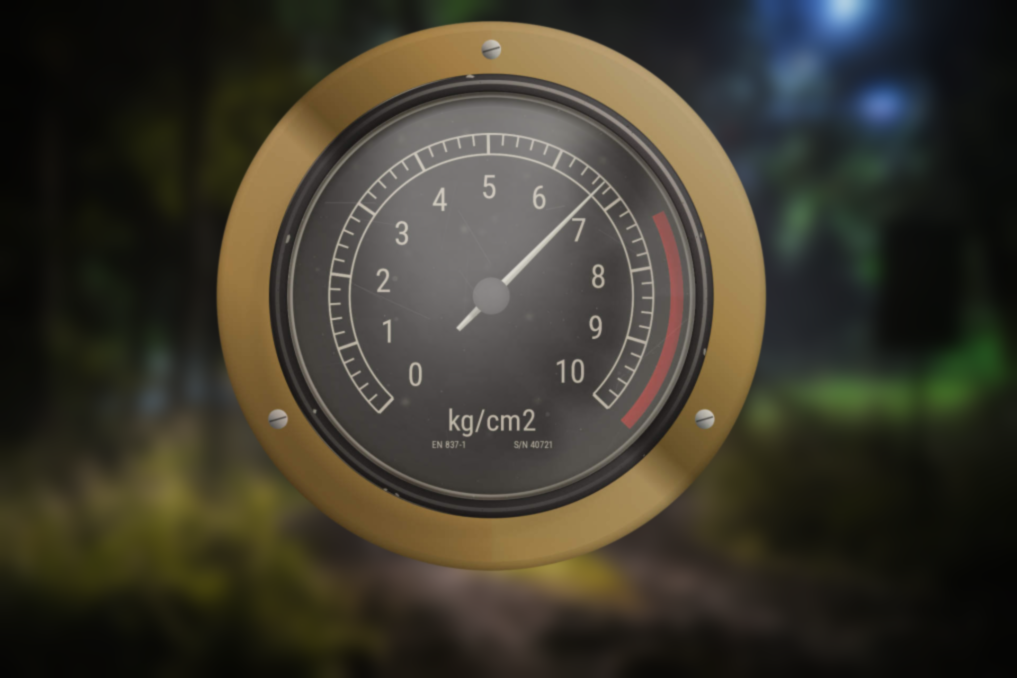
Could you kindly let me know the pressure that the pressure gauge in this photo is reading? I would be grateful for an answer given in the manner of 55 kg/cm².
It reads 6.7 kg/cm²
